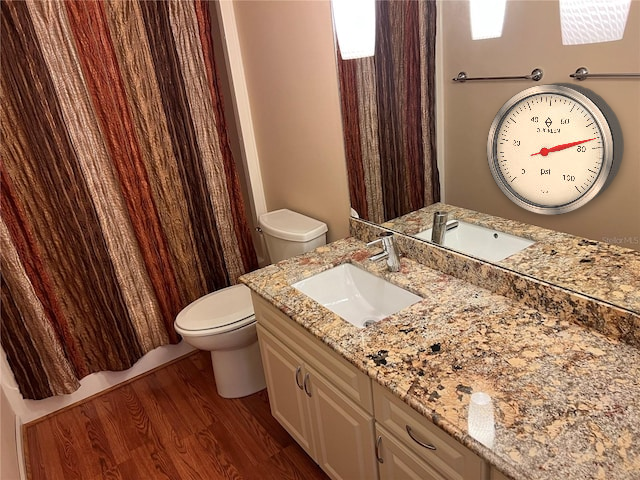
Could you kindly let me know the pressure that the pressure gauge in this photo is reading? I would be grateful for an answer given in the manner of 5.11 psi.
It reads 76 psi
